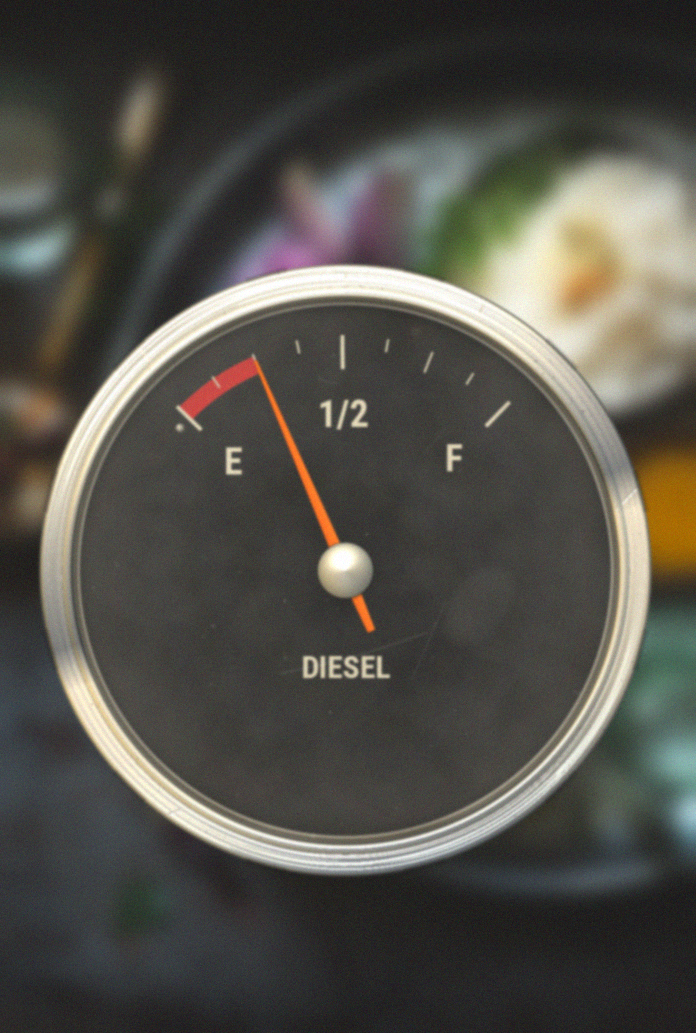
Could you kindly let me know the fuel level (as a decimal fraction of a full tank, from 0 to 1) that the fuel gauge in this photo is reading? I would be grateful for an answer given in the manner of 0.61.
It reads 0.25
